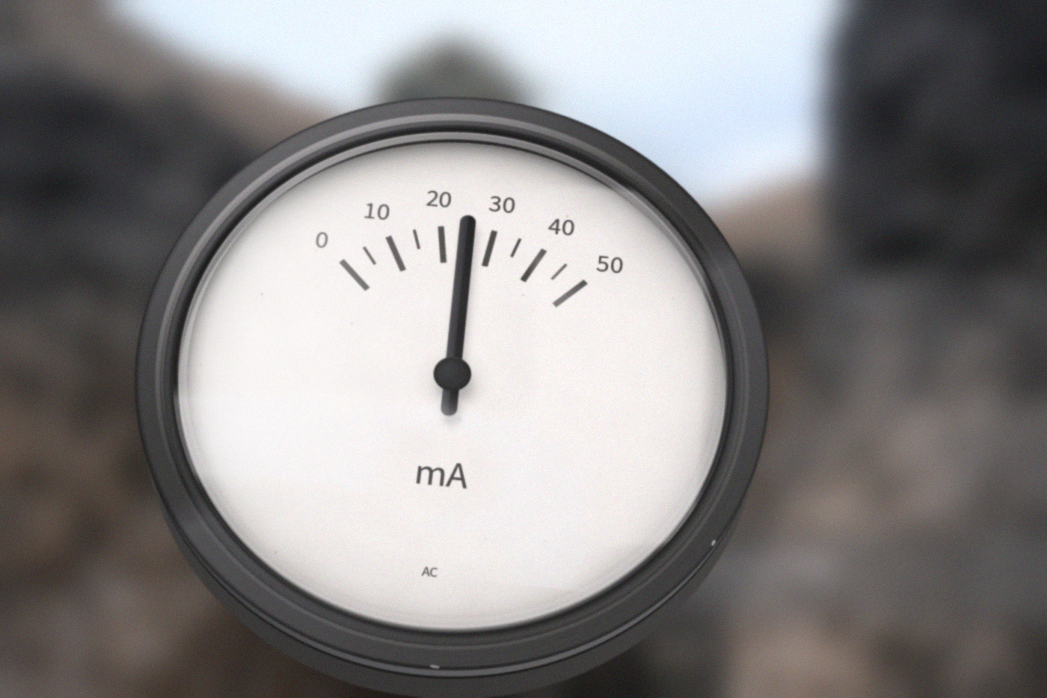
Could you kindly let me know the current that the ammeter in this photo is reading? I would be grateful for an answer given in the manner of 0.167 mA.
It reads 25 mA
